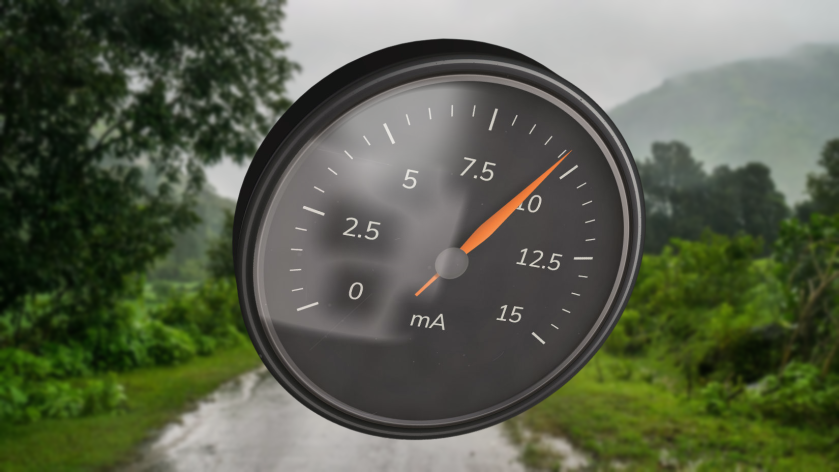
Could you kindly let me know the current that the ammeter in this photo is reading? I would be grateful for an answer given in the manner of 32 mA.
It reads 9.5 mA
